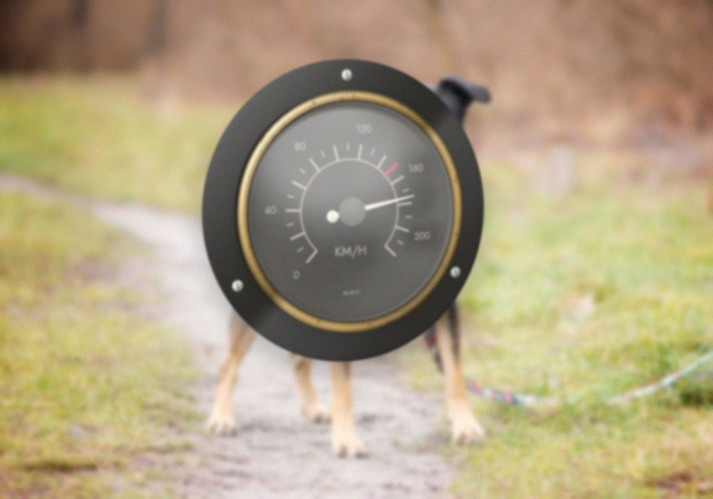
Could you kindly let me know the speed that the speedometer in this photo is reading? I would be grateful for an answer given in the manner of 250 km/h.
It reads 175 km/h
